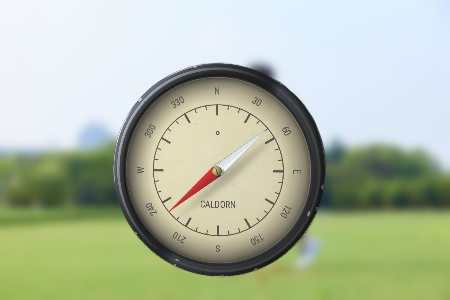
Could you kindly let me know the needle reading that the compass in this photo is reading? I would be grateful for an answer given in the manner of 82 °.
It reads 230 °
